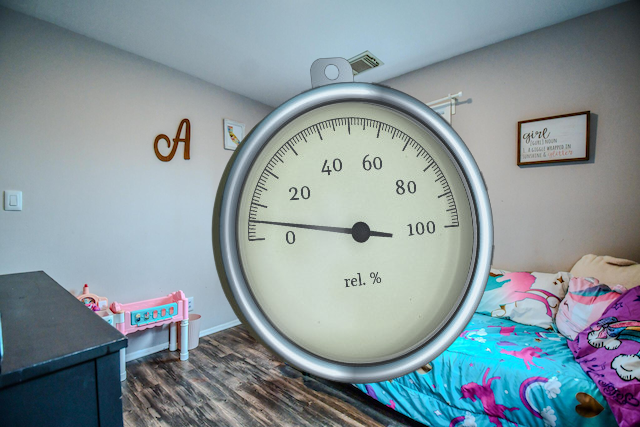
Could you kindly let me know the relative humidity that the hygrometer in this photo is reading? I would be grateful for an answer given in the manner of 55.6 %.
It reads 5 %
